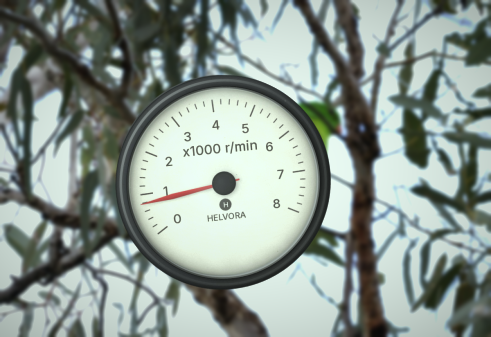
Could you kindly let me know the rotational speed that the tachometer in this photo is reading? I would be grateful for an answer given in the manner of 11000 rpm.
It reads 800 rpm
